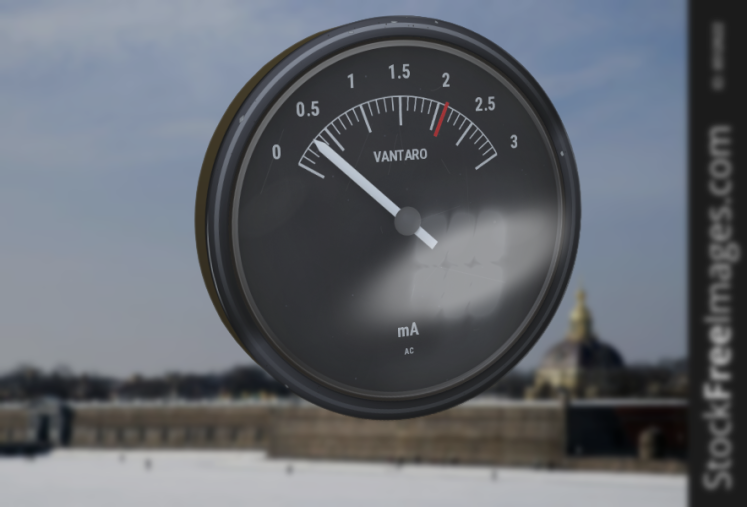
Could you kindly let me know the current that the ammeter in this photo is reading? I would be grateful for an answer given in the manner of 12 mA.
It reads 0.3 mA
